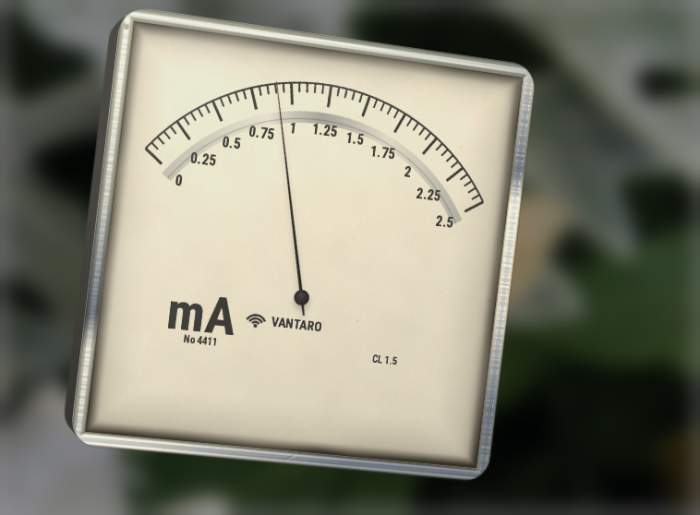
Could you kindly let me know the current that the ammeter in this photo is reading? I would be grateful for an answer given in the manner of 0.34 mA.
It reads 0.9 mA
